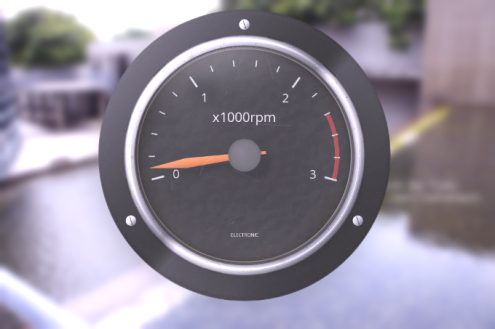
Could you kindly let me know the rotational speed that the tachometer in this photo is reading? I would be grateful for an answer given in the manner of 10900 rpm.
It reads 100 rpm
